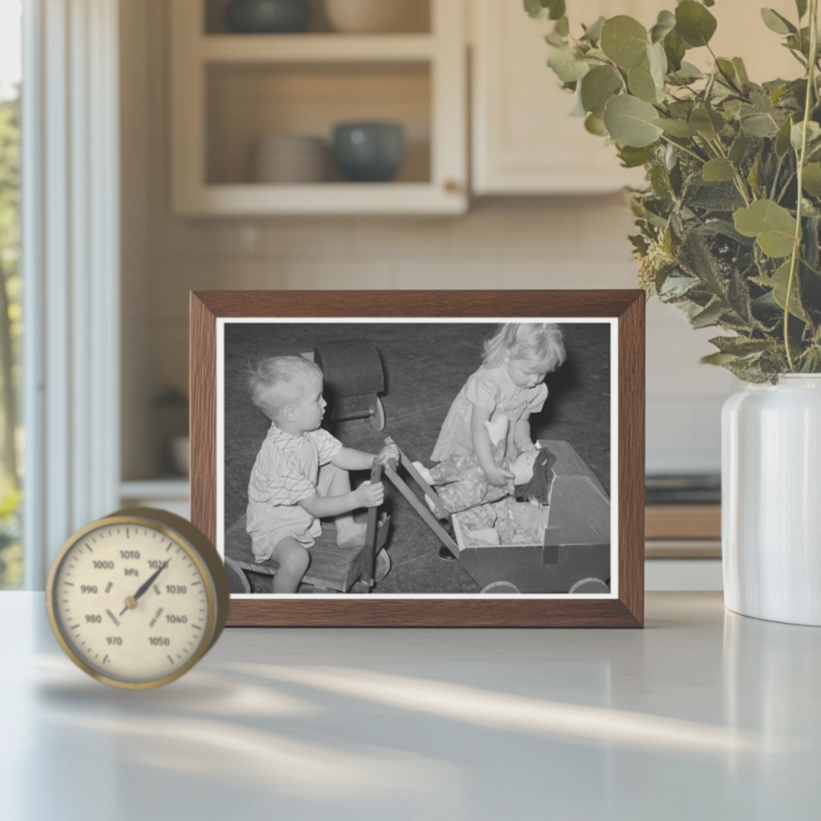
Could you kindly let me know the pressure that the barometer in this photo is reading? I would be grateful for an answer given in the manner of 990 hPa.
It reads 1022 hPa
